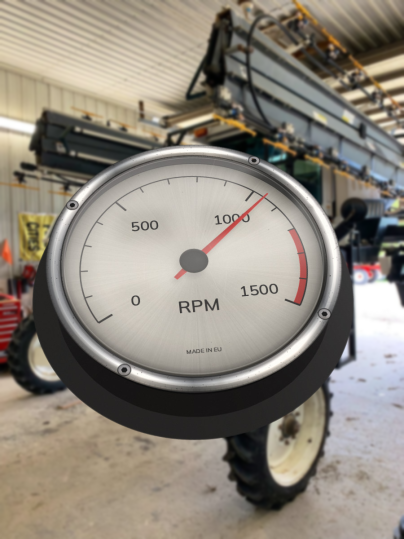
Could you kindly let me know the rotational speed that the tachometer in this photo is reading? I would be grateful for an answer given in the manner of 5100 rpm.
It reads 1050 rpm
